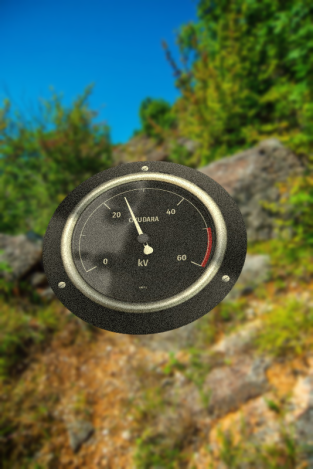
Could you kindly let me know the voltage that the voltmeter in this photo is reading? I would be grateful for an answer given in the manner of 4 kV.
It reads 25 kV
